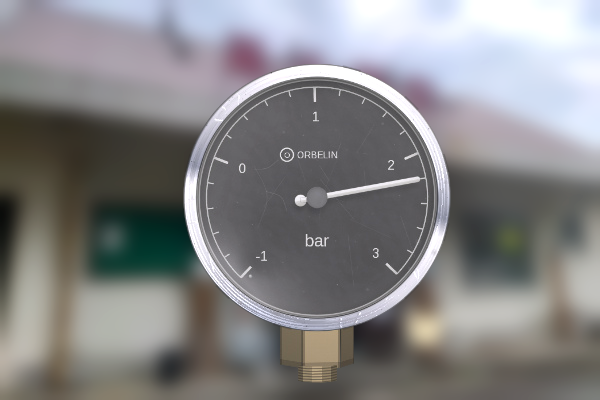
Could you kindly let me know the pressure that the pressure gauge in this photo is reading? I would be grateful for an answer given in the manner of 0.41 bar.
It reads 2.2 bar
